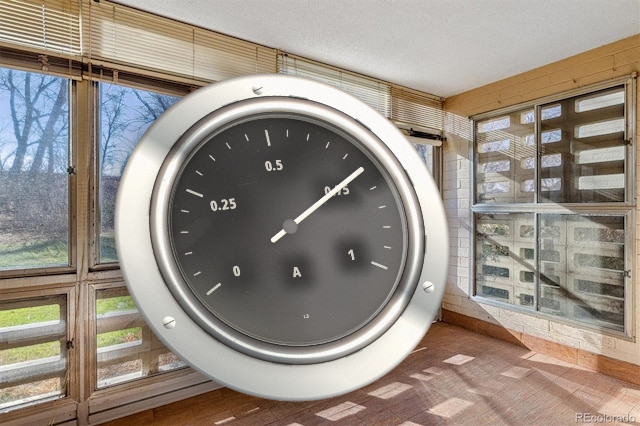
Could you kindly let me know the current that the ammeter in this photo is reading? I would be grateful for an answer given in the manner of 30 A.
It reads 0.75 A
